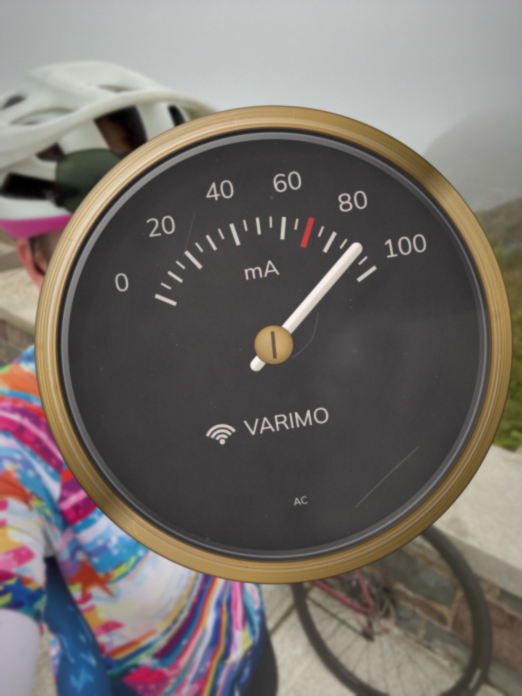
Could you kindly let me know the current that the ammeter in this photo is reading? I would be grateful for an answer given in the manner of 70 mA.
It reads 90 mA
